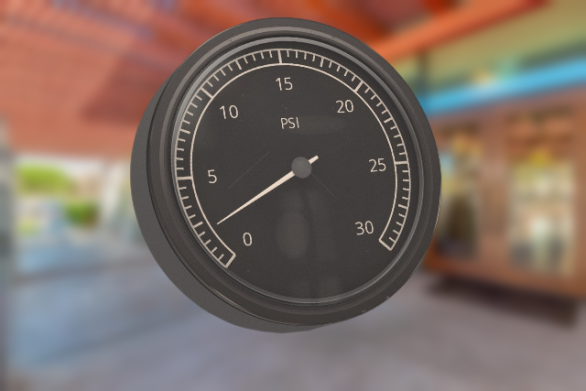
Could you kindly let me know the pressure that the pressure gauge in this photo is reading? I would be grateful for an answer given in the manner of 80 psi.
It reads 2 psi
